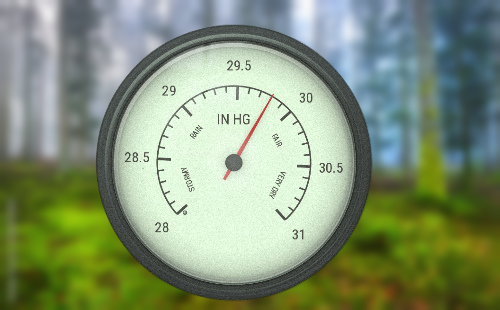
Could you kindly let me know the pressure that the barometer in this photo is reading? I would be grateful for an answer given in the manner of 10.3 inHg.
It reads 29.8 inHg
